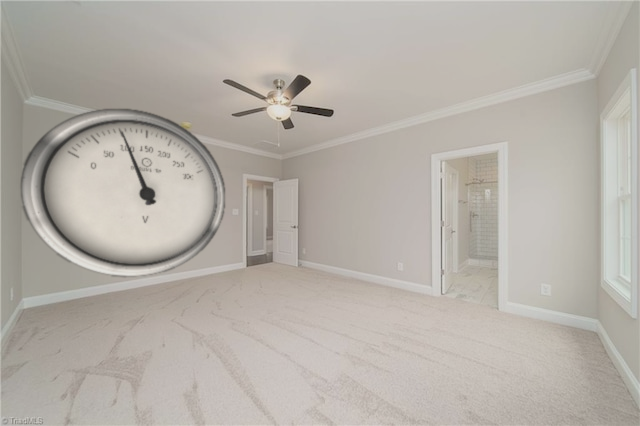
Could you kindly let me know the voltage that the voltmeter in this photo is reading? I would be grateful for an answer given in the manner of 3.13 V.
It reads 100 V
